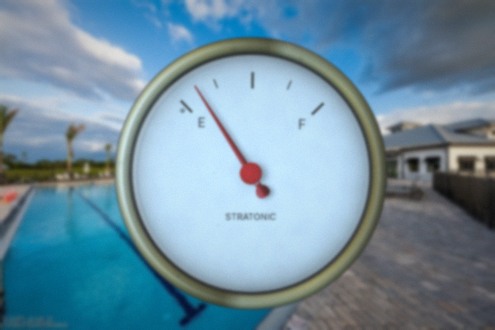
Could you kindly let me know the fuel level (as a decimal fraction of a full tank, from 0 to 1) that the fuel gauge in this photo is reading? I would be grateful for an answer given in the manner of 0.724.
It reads 0.125
